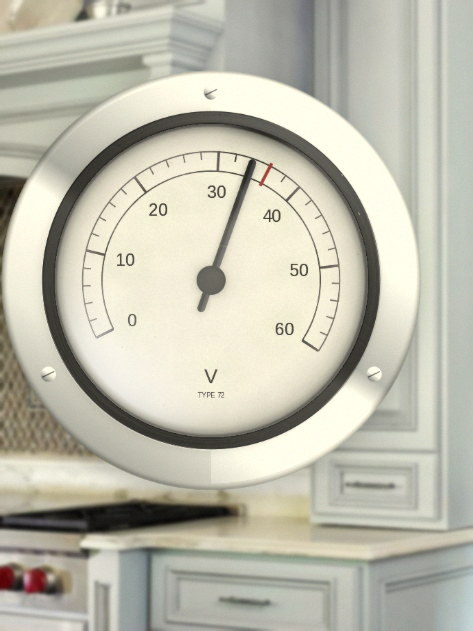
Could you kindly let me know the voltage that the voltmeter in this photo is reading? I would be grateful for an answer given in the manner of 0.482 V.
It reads 34 V
